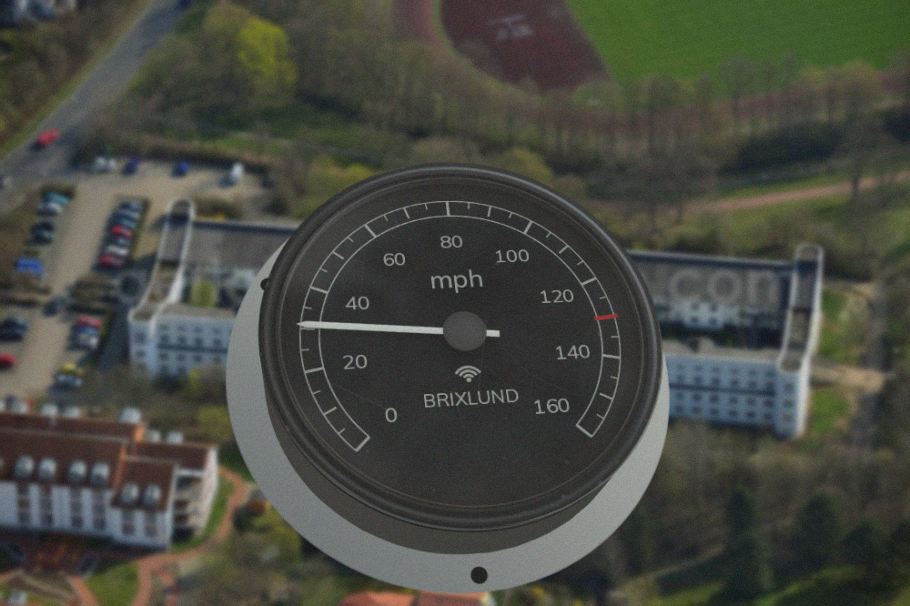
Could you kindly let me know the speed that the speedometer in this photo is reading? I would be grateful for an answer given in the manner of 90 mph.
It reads 30 mph
